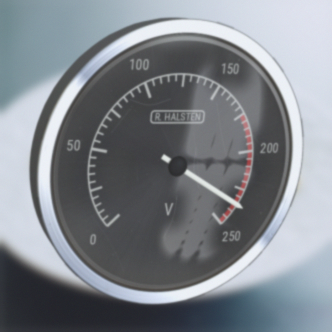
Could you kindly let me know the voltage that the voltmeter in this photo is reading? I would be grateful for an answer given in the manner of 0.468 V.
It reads 235 V
